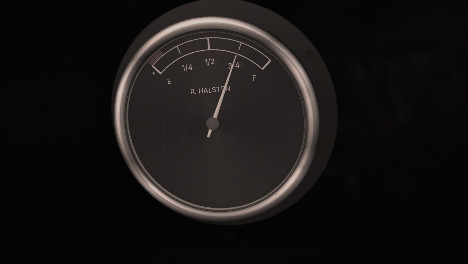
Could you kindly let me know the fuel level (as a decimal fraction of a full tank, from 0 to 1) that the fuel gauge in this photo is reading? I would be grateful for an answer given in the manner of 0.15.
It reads 0.75
